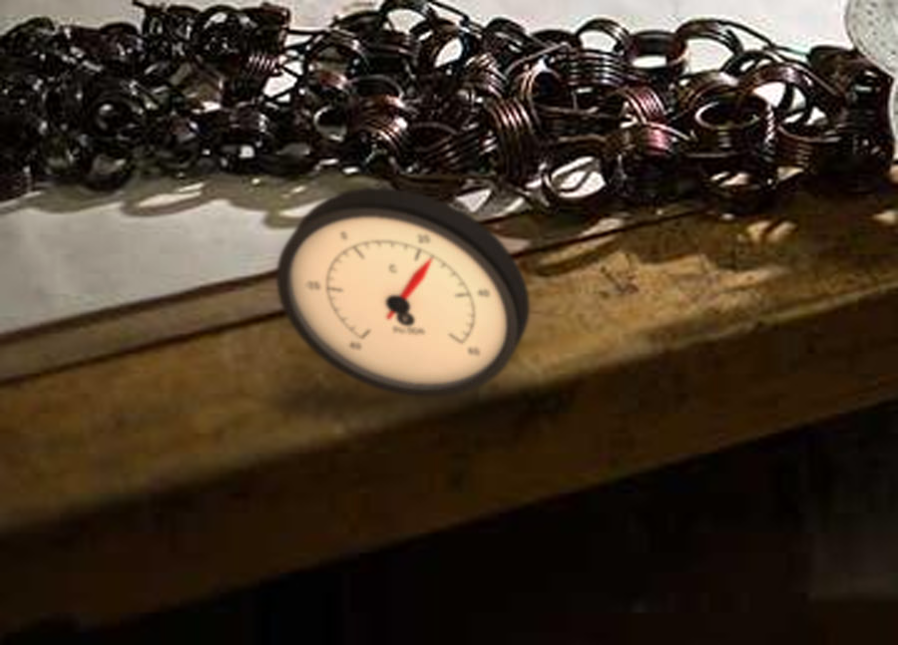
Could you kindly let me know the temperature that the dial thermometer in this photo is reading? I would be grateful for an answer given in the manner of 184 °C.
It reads 24 °C
